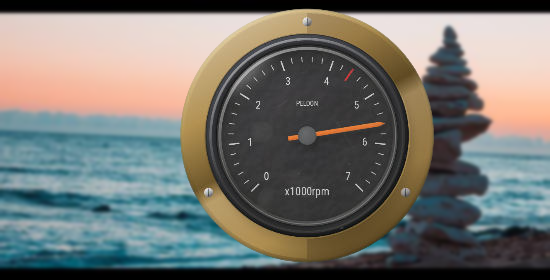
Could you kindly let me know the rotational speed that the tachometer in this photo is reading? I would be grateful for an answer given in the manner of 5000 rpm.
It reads 5600 rpm
